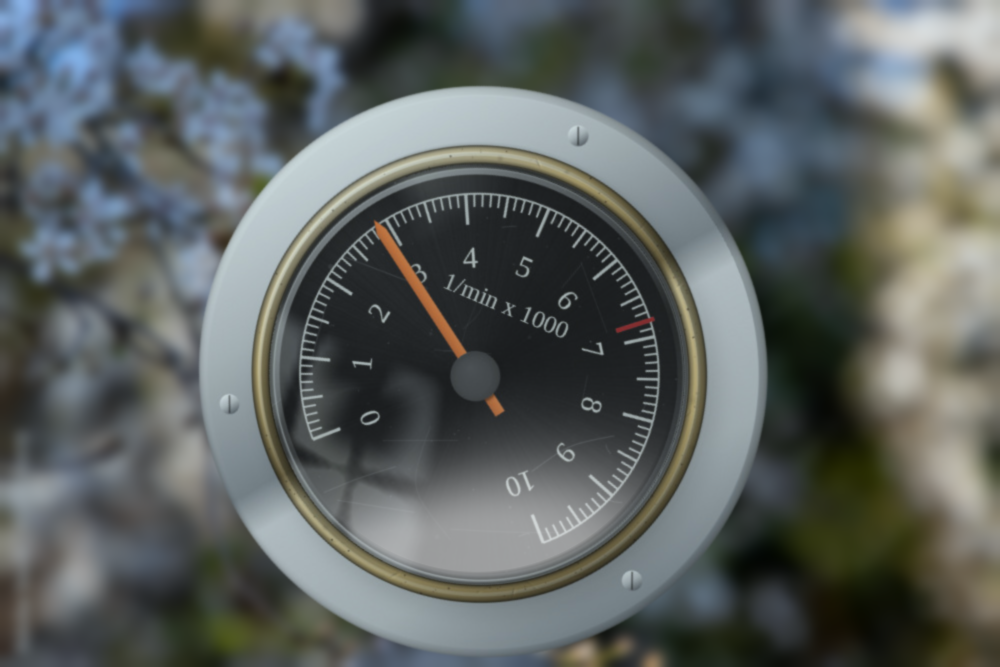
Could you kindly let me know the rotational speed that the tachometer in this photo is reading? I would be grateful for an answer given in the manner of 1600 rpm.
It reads 2900 rpm
